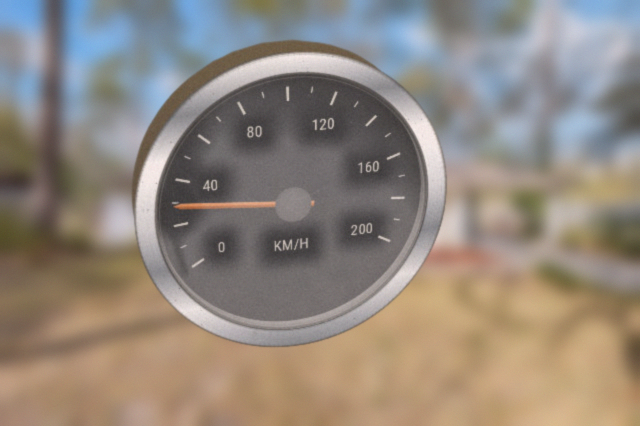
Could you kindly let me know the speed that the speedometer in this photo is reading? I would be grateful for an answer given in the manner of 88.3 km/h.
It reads 30 km/h
